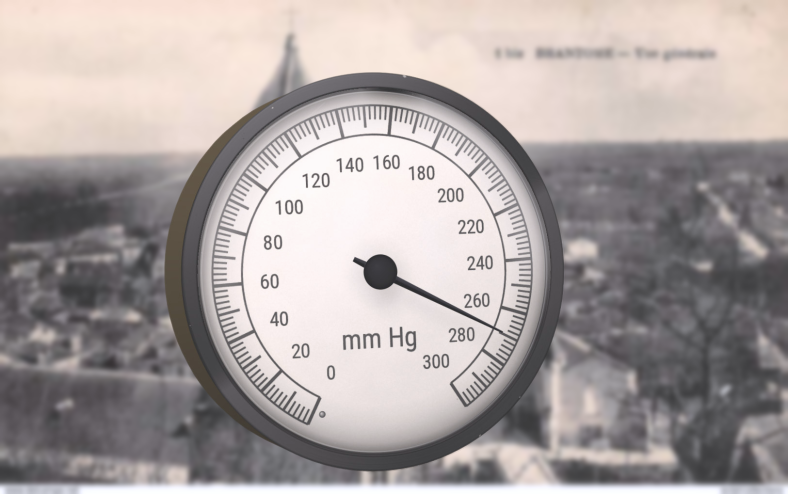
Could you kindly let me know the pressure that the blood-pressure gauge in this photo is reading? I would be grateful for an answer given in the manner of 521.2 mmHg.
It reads 270 mmHg
